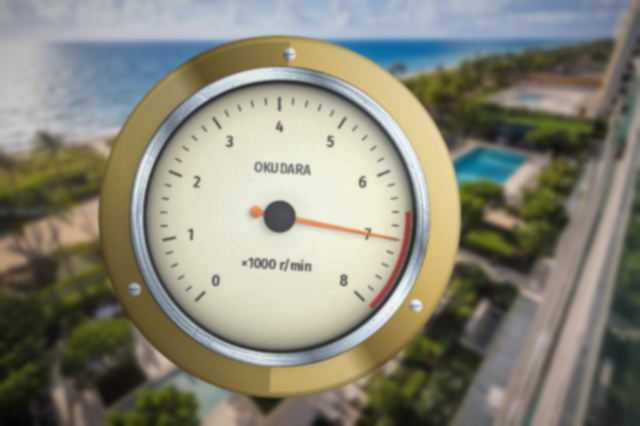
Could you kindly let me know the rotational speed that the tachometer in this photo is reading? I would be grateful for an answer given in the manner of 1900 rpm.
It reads 7000 rpm
